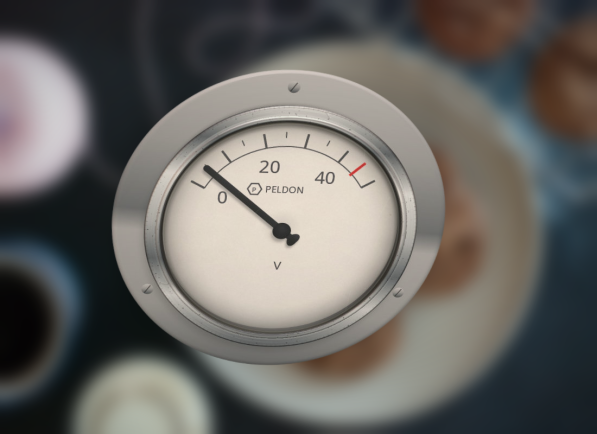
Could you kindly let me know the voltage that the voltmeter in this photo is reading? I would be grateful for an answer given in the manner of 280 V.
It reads 5 V
